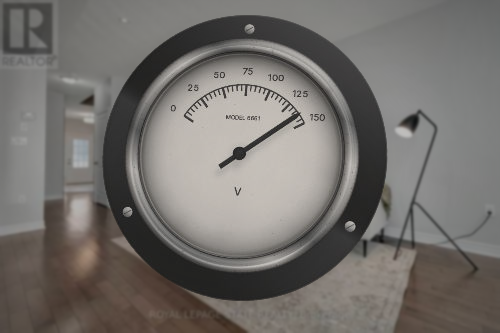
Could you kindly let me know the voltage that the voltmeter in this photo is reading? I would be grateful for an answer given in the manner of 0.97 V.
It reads 140 V
